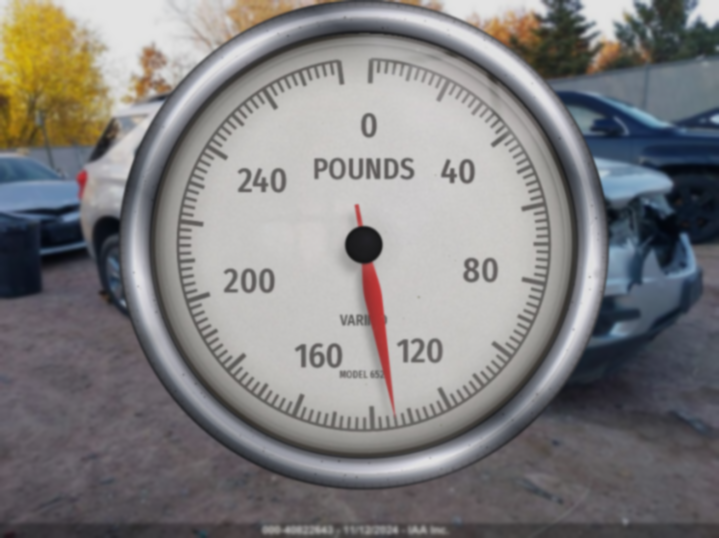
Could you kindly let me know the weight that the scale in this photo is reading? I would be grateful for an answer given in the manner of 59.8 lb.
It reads 134 lb
